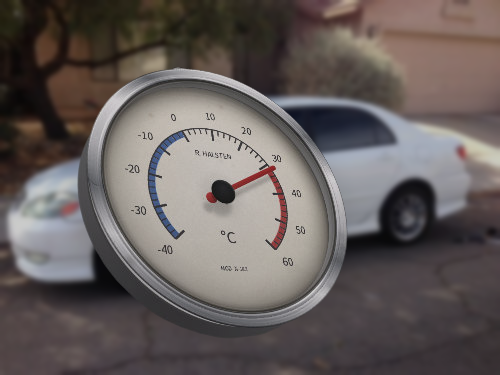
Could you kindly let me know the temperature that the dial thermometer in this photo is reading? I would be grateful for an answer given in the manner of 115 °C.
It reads 32 °C
